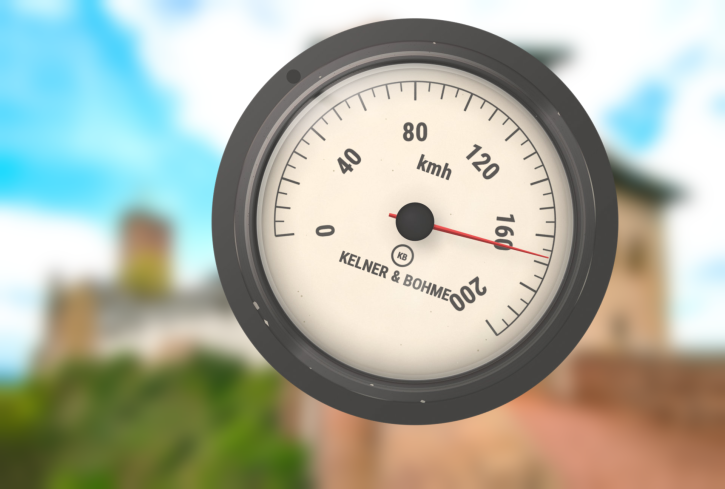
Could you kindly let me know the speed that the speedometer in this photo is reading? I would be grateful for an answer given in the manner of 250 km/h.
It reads 167.5 km/h
